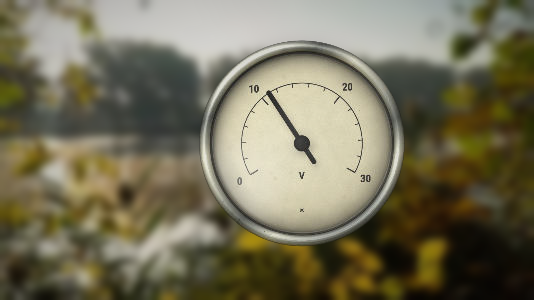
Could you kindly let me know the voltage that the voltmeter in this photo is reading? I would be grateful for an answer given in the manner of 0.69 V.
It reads 11 V
